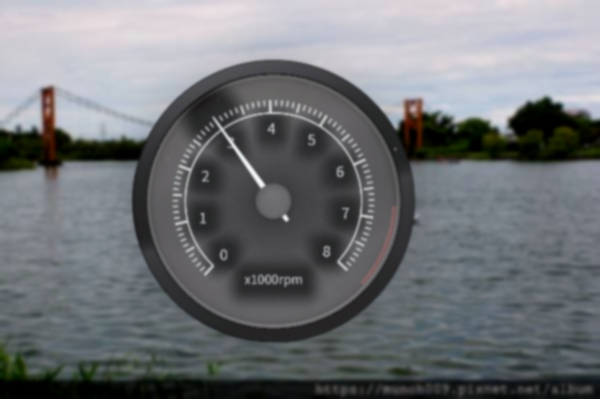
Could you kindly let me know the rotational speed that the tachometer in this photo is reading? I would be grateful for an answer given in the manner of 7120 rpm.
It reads 3000 rpm
